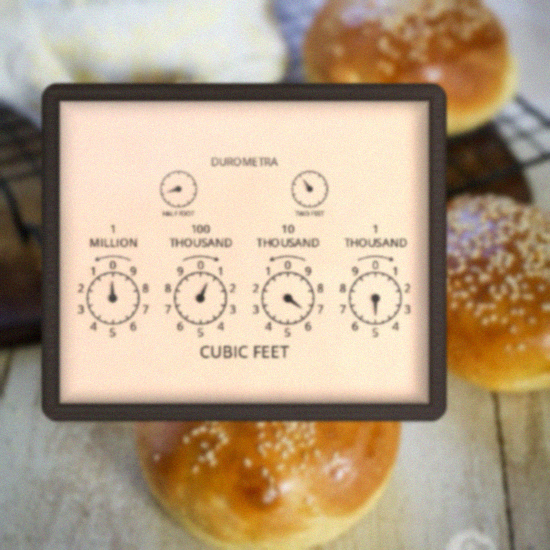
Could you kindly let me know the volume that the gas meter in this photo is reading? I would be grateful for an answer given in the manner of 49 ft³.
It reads 6500 ft³
